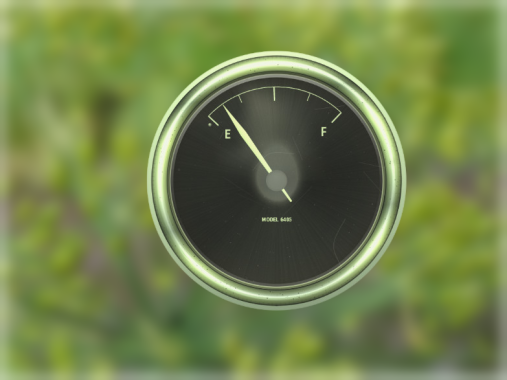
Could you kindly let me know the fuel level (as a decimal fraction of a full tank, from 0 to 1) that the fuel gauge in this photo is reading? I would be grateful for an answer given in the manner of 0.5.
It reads 0.125
